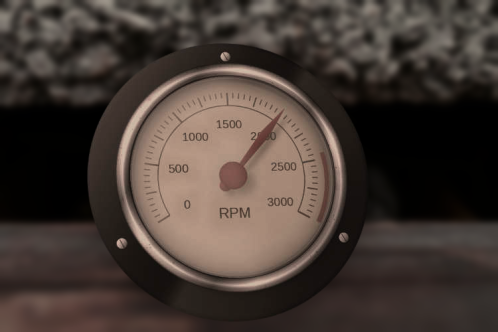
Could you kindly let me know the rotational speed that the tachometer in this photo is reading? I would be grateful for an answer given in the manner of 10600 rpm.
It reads 2000 rpm
